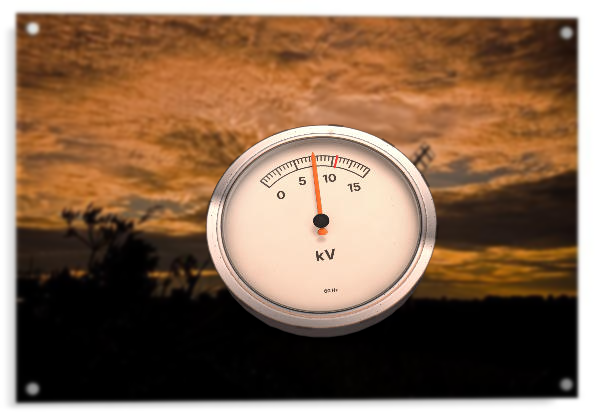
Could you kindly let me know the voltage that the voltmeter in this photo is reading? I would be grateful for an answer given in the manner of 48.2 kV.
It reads 7.5 kV
